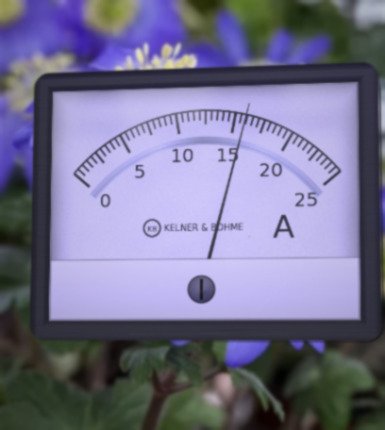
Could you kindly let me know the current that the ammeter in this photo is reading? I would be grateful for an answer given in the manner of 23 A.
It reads 16 A
